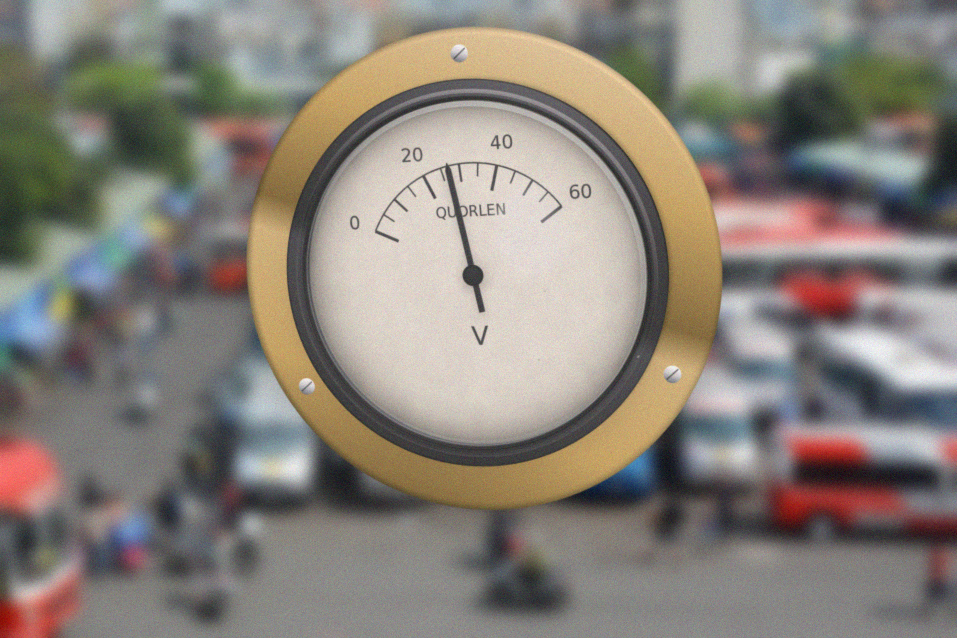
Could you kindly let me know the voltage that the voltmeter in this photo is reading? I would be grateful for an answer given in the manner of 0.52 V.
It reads 27.5 V
